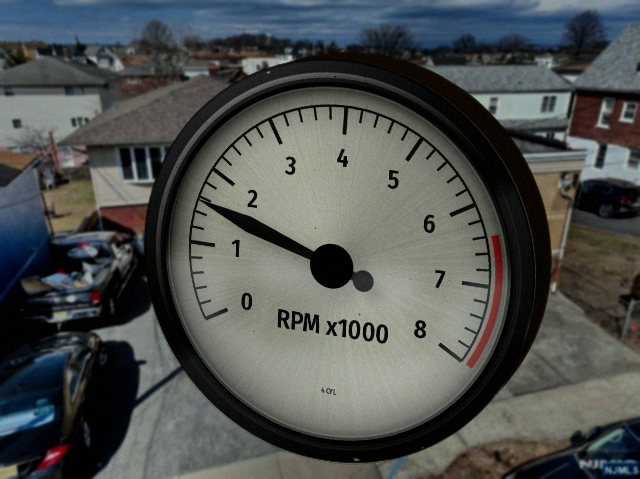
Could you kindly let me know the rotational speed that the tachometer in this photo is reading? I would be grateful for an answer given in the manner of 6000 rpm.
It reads 1600 rpm
